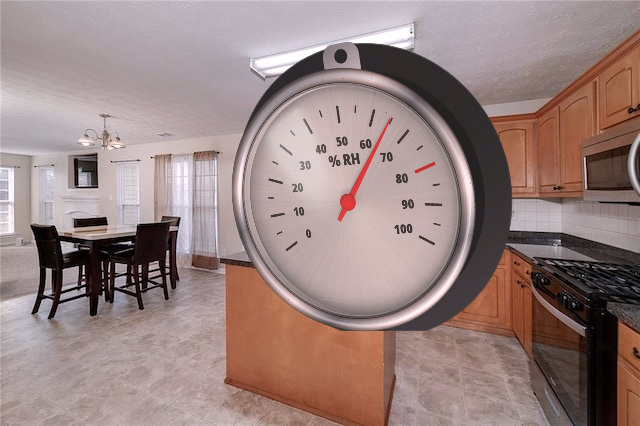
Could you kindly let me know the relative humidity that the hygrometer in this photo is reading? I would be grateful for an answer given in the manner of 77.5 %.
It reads 65 %
